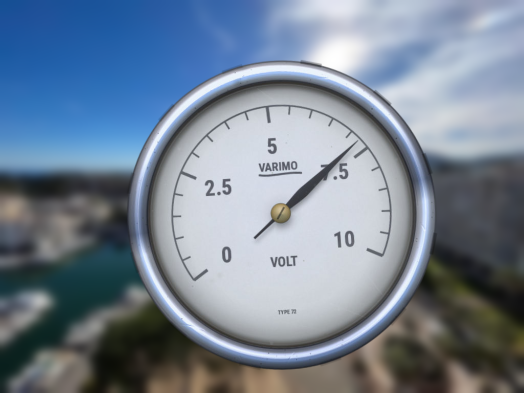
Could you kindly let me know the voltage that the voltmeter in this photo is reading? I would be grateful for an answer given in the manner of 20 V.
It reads 7.25 V
